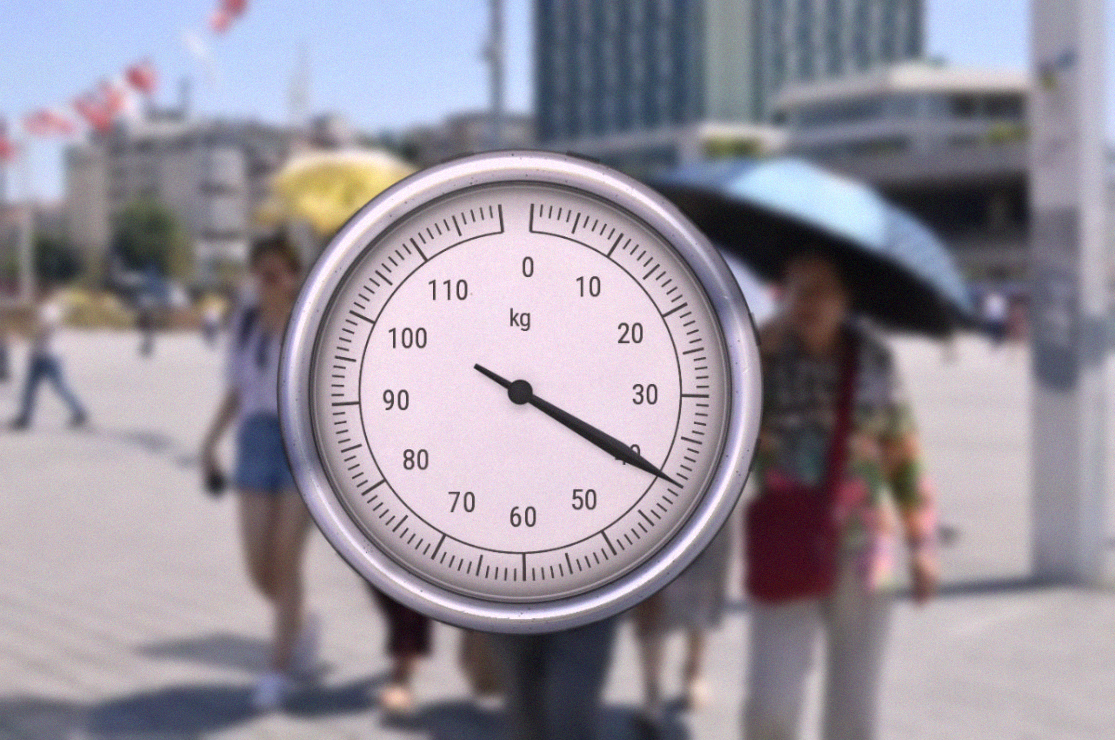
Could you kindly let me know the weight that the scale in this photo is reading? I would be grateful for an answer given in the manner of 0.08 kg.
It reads 40 kg
